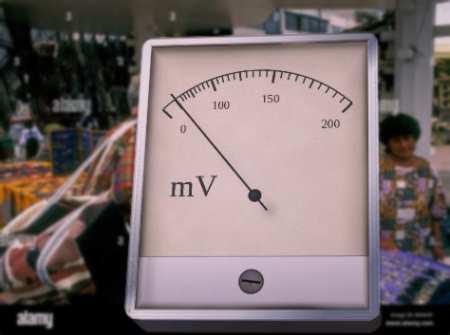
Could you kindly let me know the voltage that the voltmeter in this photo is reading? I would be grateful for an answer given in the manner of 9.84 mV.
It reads 50 mV
